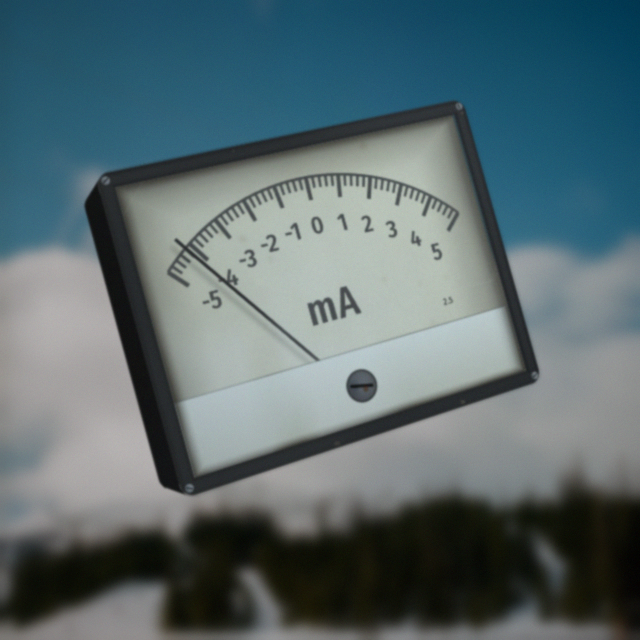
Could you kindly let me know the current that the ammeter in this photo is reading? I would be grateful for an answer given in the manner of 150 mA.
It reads -4.2 mA
